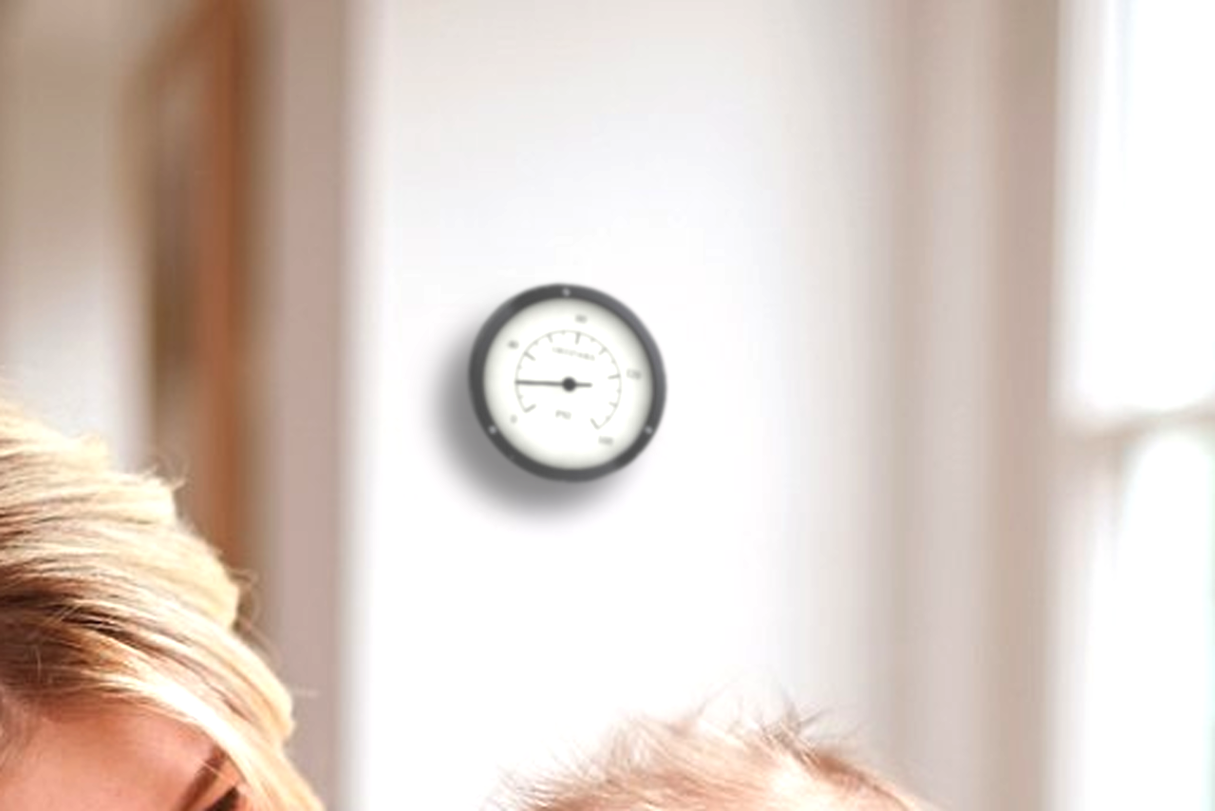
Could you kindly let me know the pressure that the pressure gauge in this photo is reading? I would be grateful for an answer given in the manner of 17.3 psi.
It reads 20 psi
